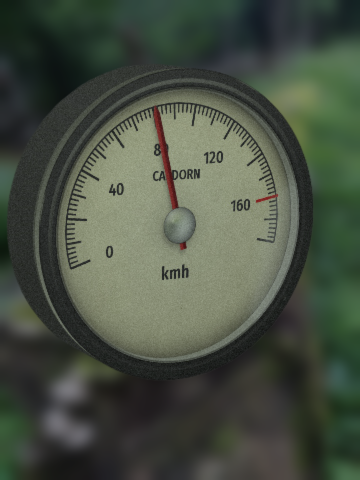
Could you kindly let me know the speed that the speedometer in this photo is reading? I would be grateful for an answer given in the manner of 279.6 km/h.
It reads 80 km/h
